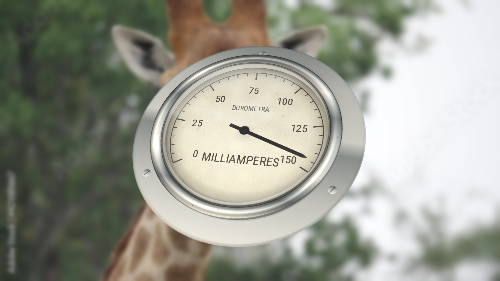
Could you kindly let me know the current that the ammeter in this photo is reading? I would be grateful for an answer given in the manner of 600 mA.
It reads 145 mA
